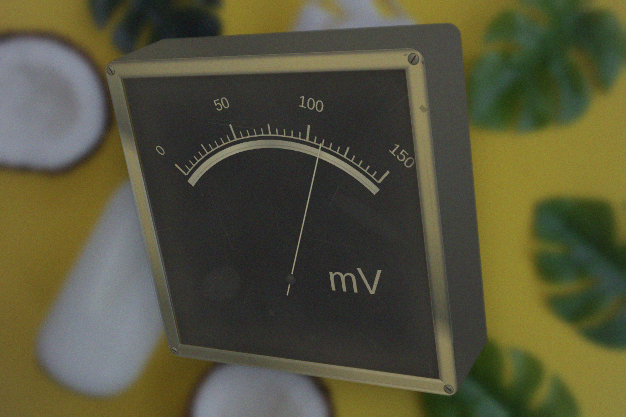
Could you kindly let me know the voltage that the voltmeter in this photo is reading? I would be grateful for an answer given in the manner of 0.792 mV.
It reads 110 mV
